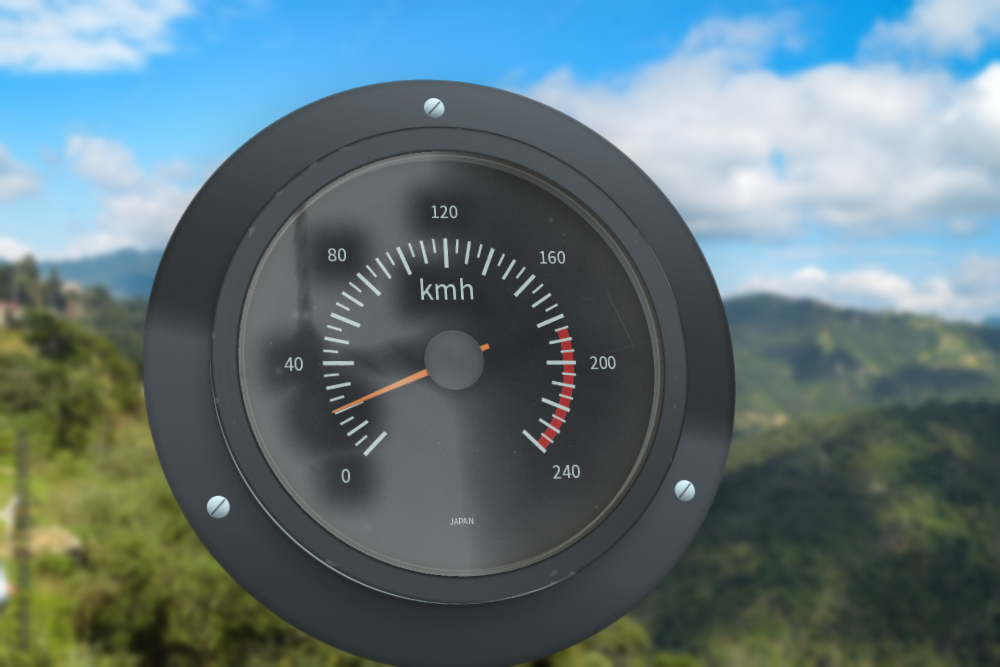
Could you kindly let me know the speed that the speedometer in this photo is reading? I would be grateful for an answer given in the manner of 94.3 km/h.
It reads 20 km/h
